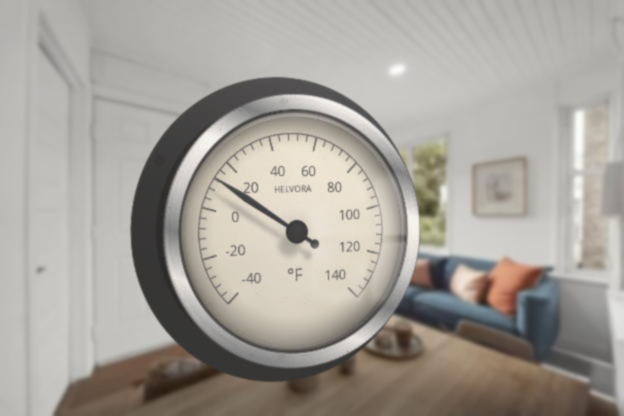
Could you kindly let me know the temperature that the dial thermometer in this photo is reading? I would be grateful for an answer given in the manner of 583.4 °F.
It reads 12 °F
